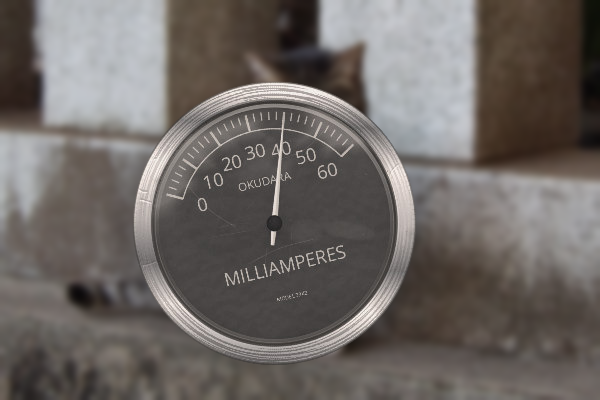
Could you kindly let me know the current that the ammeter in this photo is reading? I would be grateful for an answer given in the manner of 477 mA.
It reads 40 mA
